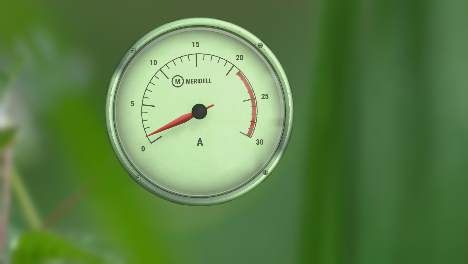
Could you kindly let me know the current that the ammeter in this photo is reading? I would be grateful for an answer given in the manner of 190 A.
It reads 1 A
